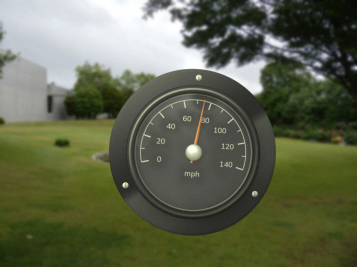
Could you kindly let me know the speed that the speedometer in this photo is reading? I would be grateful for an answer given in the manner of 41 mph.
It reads 75 mph
